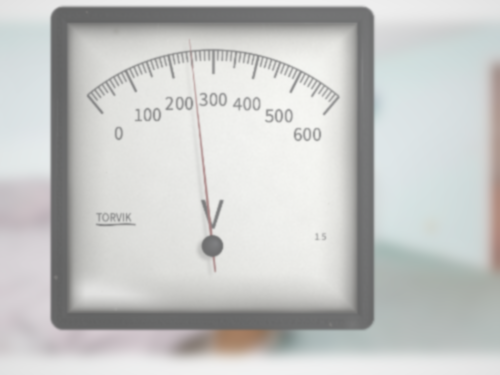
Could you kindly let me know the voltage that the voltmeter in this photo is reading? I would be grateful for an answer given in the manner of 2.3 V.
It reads 250 V
